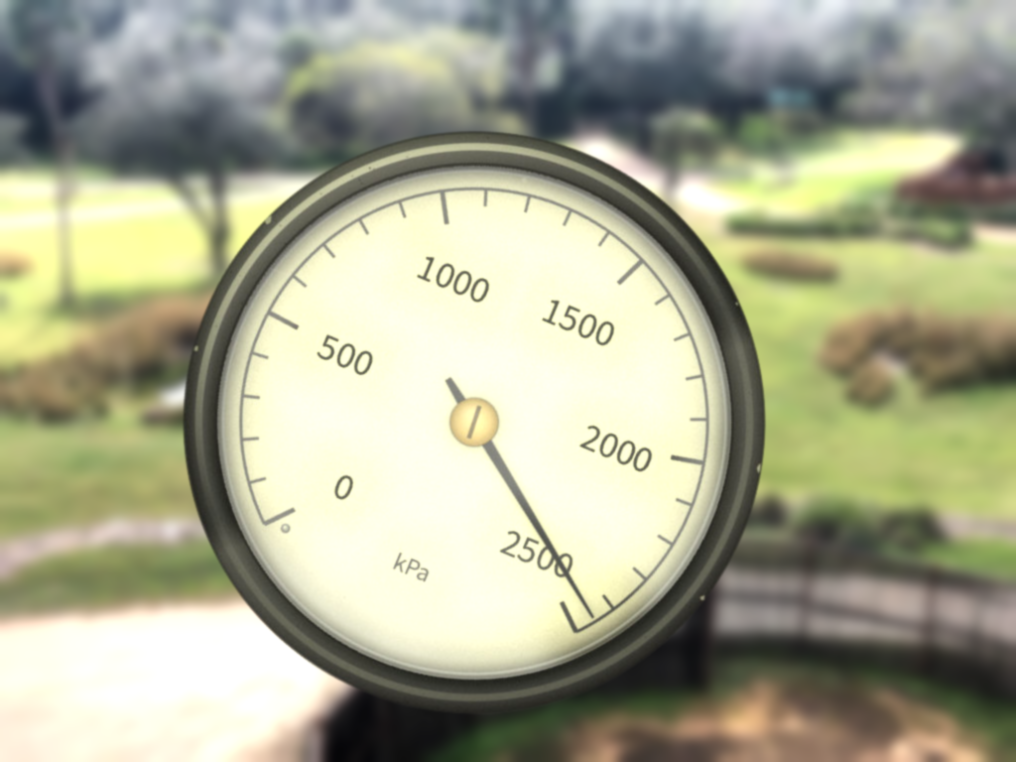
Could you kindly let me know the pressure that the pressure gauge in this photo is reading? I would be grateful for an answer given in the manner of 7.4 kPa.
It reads 2450 kPa
